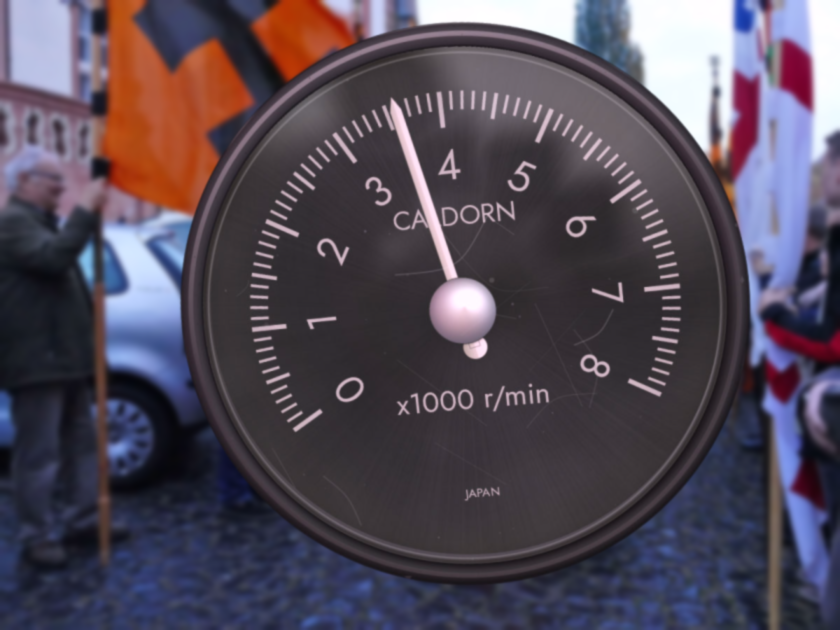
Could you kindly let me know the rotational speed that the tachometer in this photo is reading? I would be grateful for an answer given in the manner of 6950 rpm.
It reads 3600 rpm
